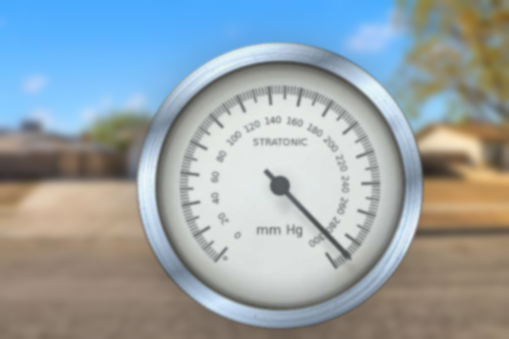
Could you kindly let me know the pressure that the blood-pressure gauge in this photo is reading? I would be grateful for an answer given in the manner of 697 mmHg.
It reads 290 mmHg
